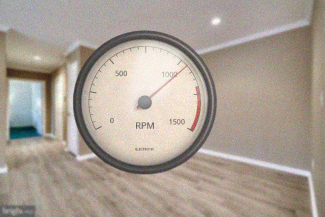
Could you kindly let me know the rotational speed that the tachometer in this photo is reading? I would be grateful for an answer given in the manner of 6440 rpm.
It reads 1050 rpm
